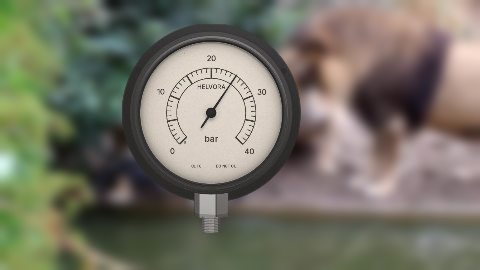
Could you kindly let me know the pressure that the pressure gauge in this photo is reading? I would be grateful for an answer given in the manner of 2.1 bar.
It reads 25 bar
